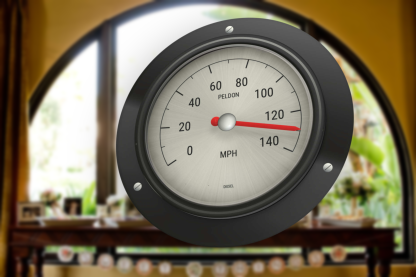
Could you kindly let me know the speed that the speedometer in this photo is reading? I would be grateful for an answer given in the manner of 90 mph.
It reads 130 mph
